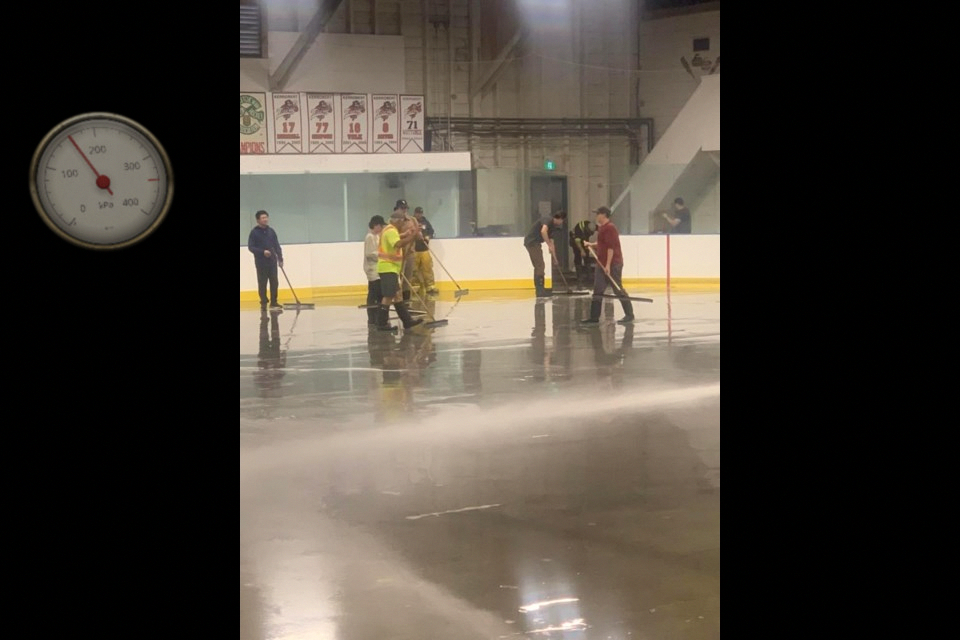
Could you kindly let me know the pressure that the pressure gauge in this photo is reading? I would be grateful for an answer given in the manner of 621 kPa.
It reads 160 kPa
